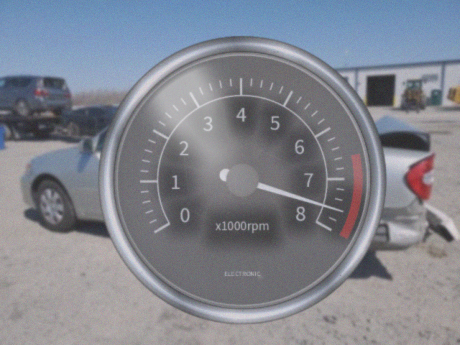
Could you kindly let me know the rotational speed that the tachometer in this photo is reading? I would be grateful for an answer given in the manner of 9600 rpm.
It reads 7600 rpm
